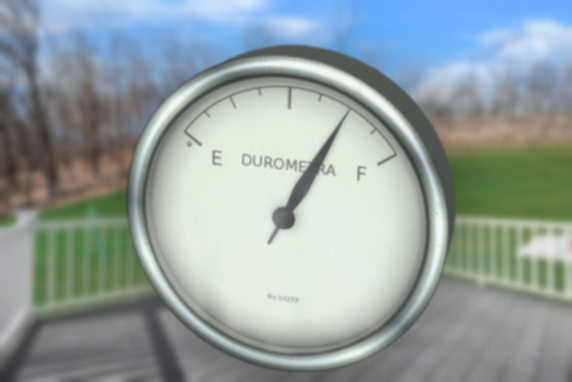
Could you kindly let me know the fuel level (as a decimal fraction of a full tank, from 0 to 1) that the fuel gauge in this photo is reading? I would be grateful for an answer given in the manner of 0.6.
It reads 0.75
